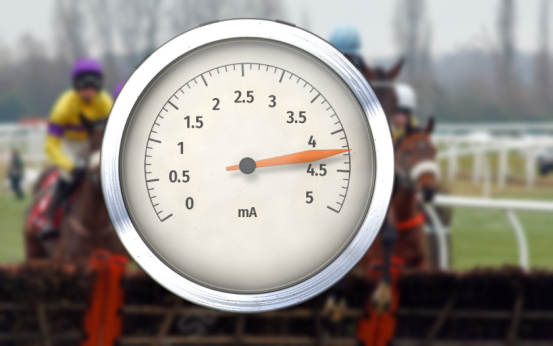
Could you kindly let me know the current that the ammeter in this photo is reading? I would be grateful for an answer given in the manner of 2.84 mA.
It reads 4.25 mA
